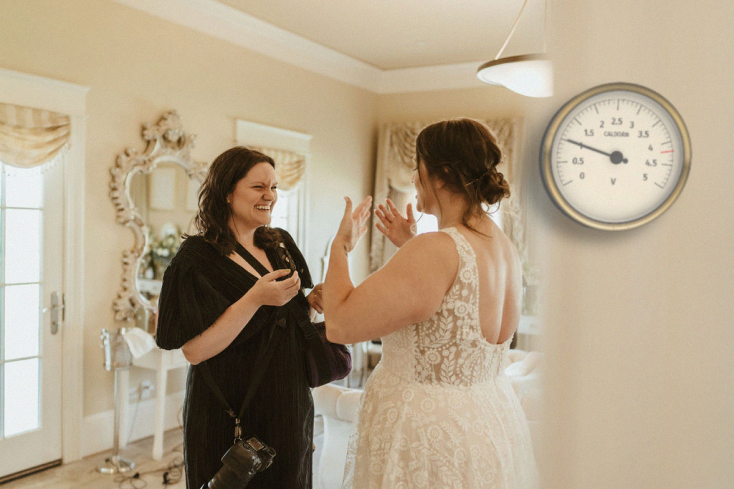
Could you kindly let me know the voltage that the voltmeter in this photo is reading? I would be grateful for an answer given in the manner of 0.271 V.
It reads 1 V
